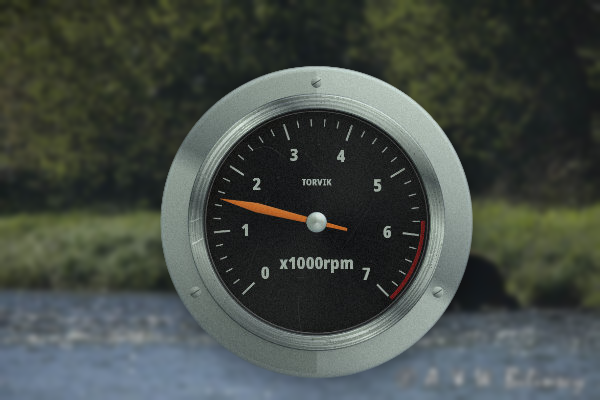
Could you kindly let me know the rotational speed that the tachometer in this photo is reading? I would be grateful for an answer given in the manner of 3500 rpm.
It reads 1500 rpm
